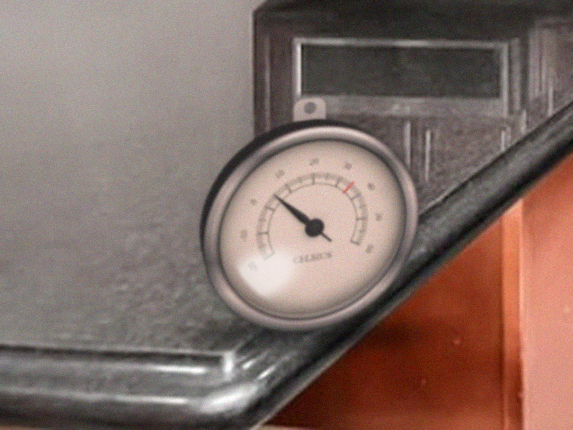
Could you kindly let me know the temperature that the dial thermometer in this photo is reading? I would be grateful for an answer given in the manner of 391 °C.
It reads 5 °C
